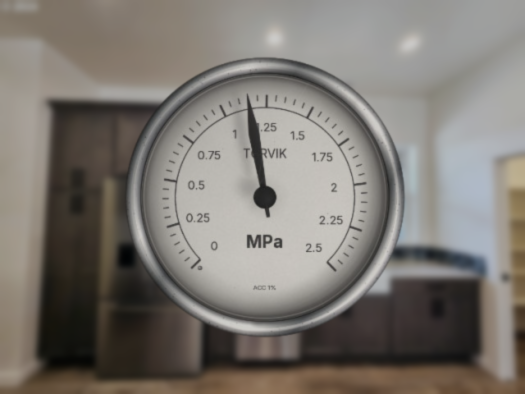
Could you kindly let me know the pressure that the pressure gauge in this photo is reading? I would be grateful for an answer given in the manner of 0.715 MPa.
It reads 1.15 MPa
